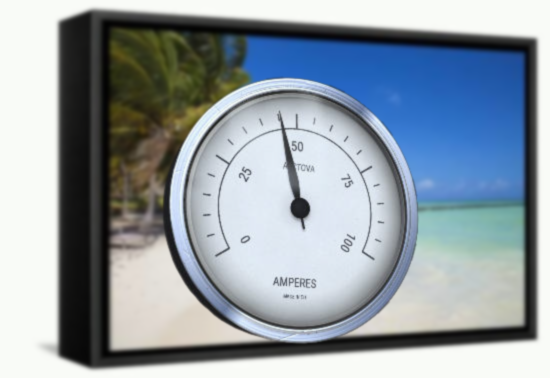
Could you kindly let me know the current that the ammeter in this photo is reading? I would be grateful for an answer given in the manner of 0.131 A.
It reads 45 A
